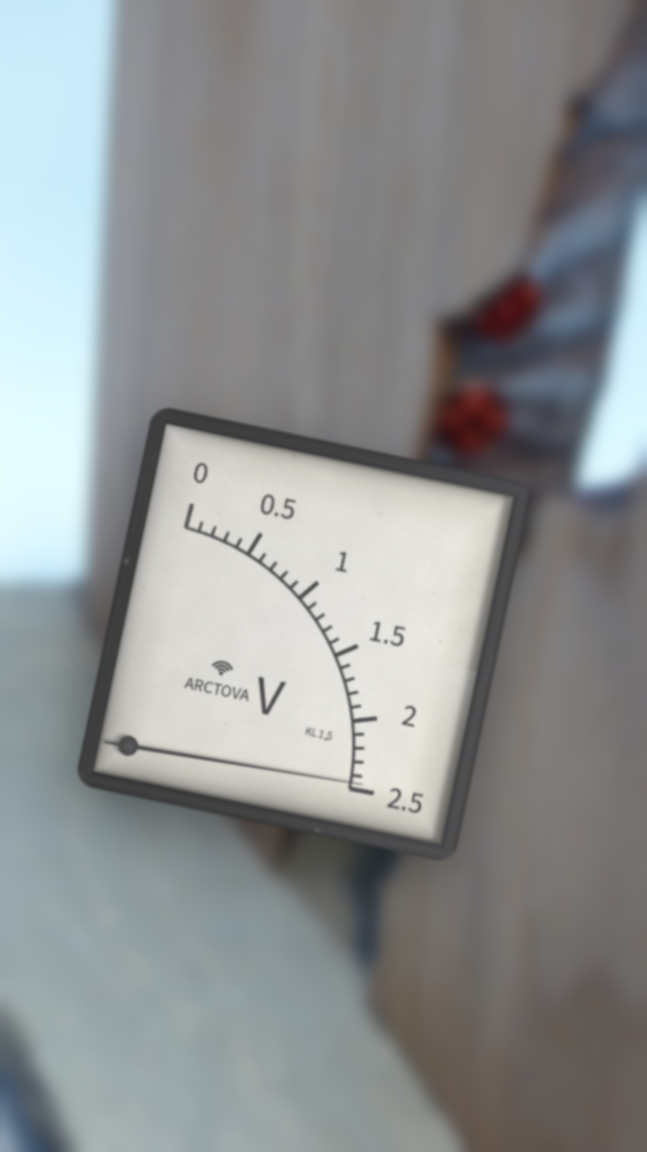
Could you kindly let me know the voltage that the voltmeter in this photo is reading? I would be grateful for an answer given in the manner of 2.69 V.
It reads 2.45 V
